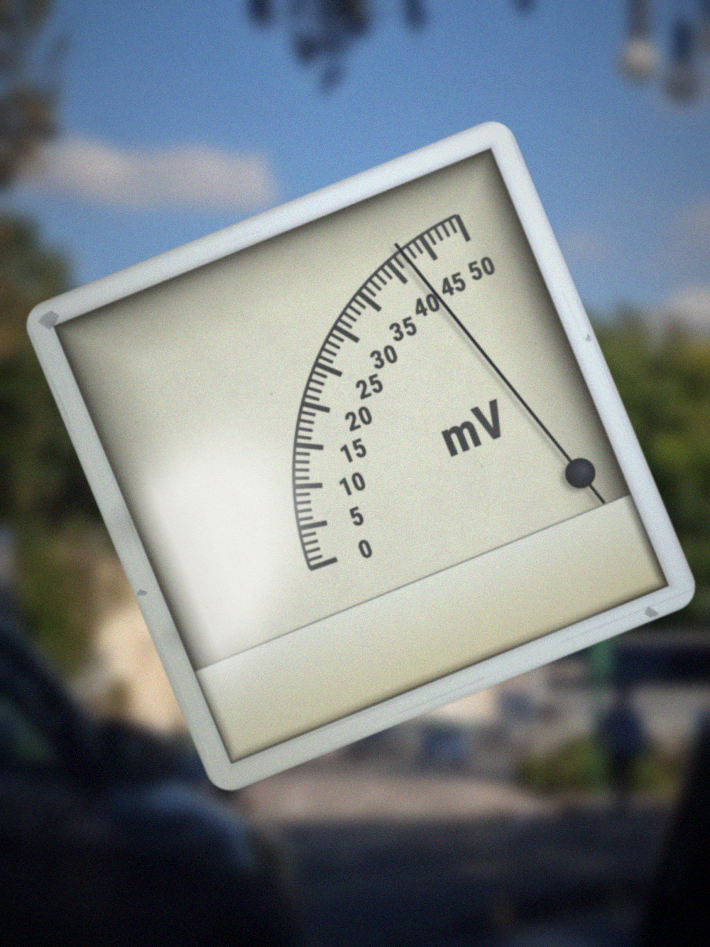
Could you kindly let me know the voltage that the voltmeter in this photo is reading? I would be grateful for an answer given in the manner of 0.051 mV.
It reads 42 mV
